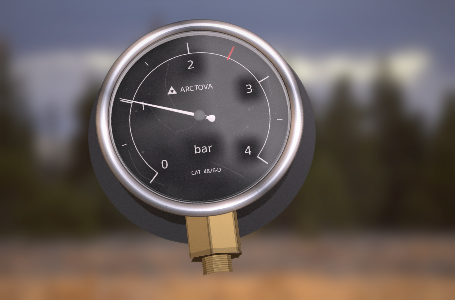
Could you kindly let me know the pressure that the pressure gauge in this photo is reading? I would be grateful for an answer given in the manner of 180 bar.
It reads 1 bar
